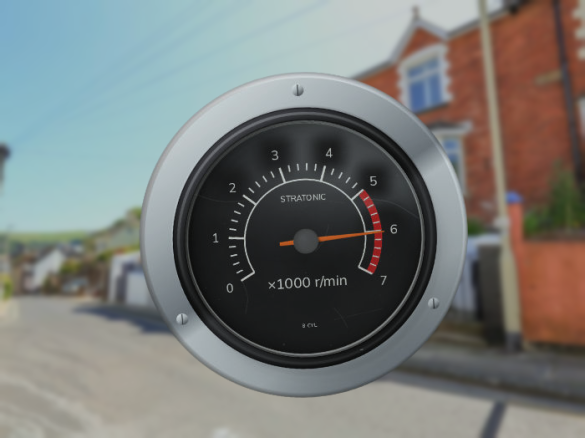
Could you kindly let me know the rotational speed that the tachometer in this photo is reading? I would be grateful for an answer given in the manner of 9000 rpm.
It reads 6000 rpm
